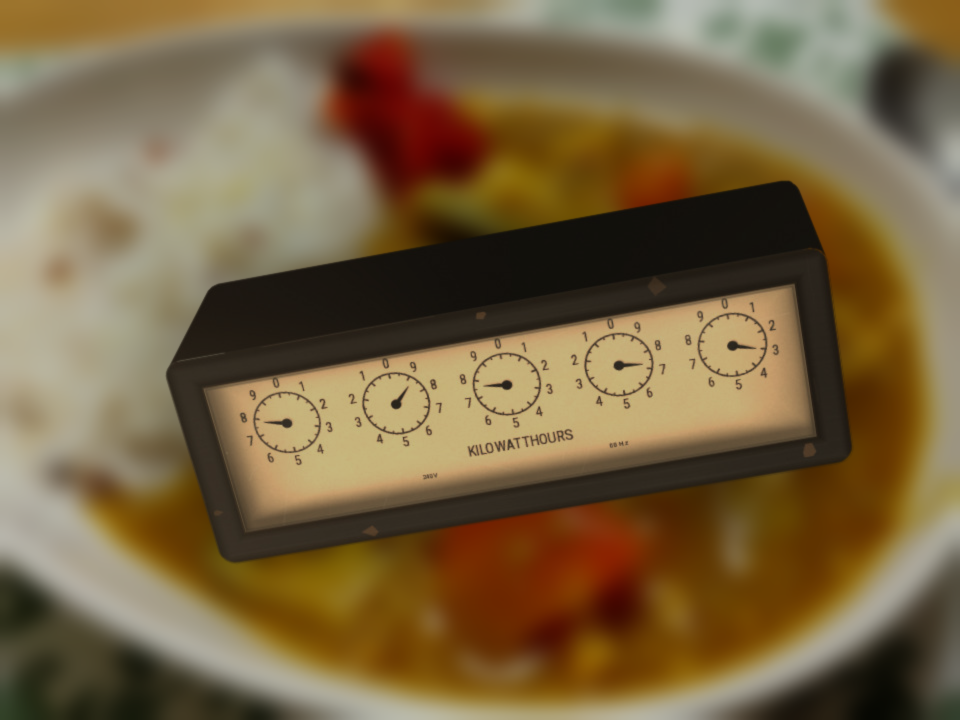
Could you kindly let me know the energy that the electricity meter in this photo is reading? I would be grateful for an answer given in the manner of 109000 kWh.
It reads 78773 kWh
